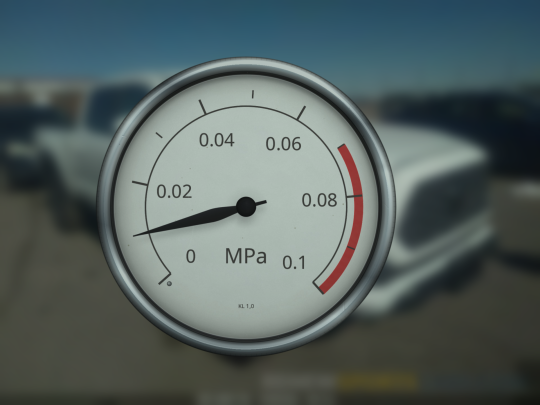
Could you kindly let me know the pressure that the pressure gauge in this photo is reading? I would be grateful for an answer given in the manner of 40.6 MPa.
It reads 0.01 MPa
